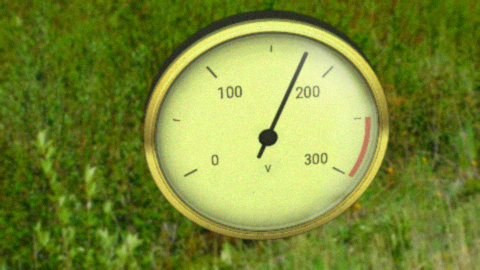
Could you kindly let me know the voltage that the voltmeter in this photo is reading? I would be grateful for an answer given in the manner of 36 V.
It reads 175 V
